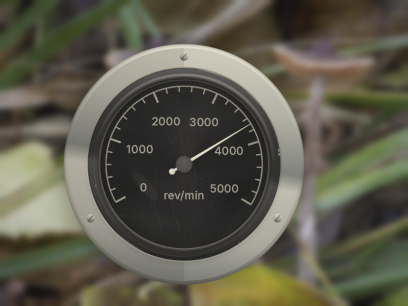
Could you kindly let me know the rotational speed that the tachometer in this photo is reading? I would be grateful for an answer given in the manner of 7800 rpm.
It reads 3700 rpm
